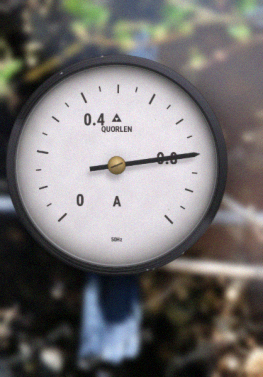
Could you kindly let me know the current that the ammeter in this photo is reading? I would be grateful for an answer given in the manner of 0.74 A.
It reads 0.8 A
